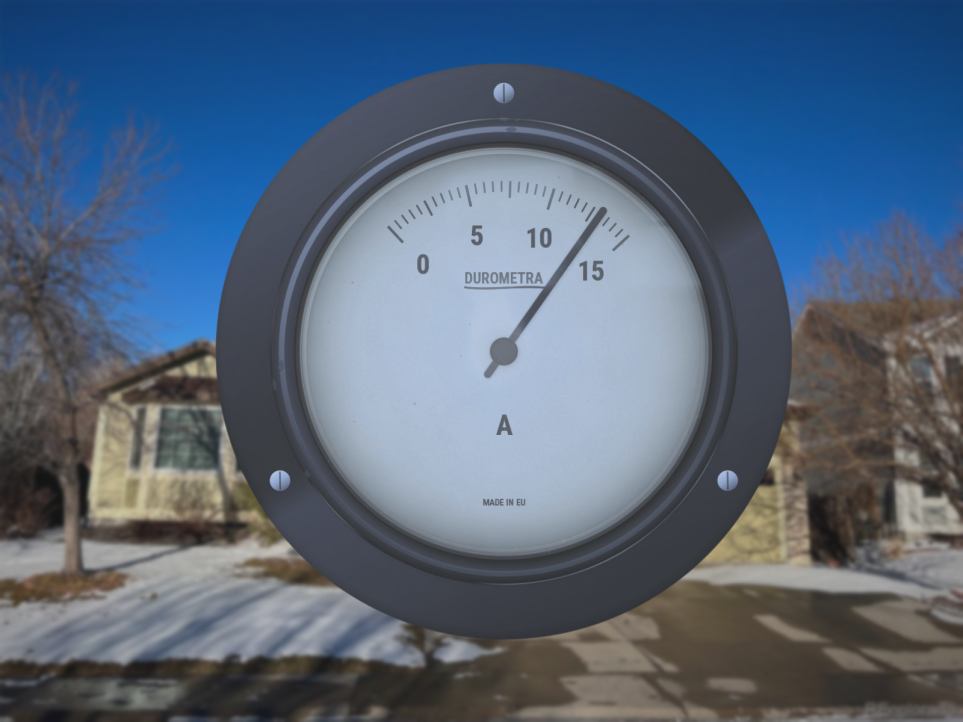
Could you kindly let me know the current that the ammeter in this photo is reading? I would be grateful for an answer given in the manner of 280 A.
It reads 13 A
